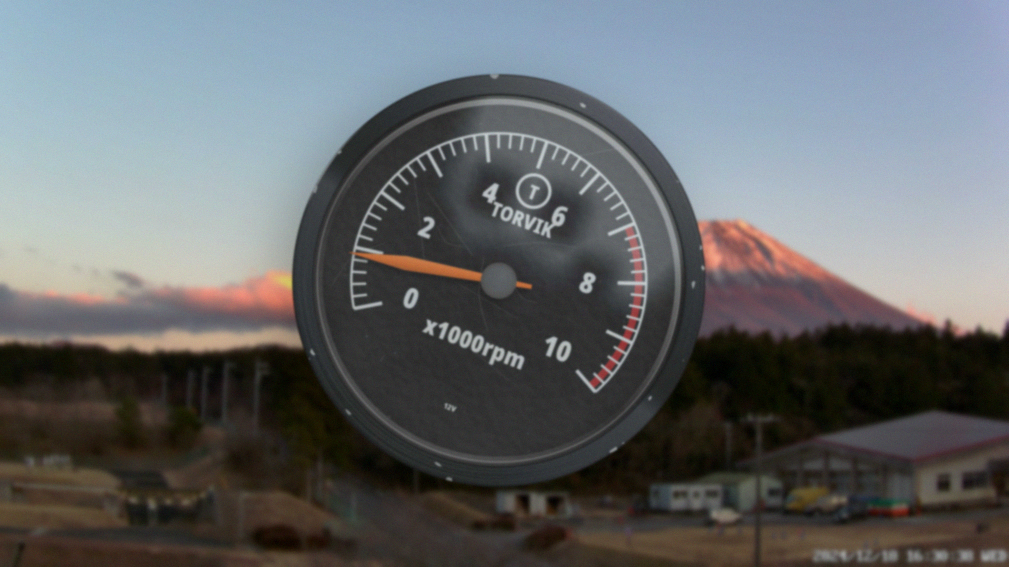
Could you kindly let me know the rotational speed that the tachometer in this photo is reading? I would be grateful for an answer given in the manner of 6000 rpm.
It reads 900 rpm
